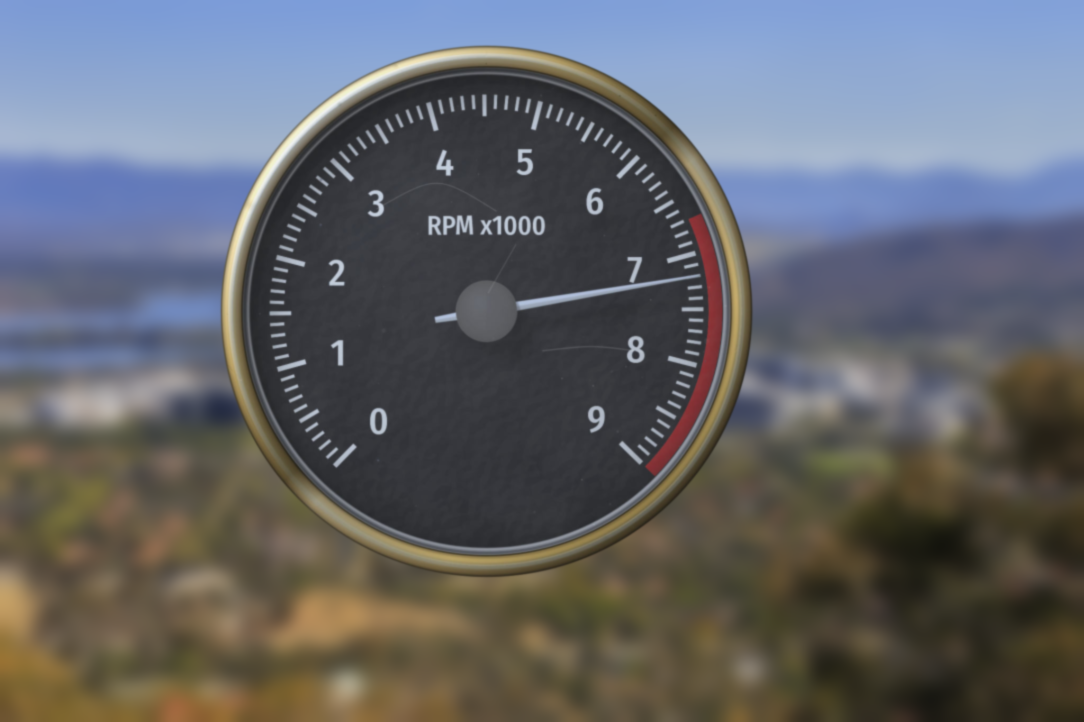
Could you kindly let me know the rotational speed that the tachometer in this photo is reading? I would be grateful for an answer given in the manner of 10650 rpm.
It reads 7200 rpm
